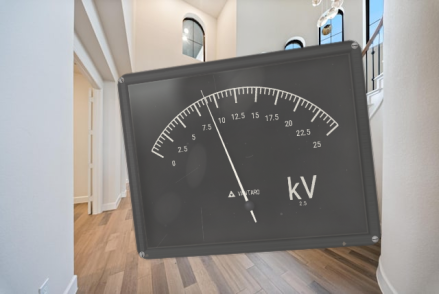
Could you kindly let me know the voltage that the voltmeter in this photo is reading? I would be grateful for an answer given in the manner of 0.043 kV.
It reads 9 kV
